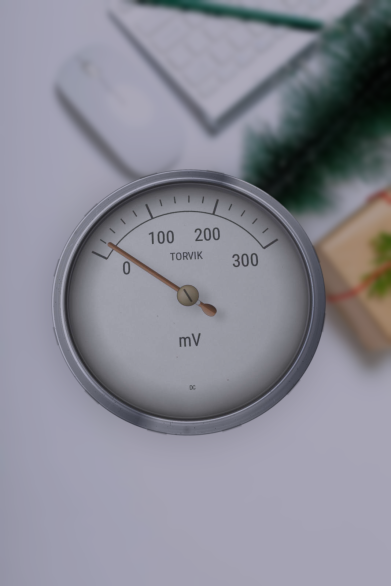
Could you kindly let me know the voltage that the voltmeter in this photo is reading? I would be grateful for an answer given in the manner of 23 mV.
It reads 20 mV
